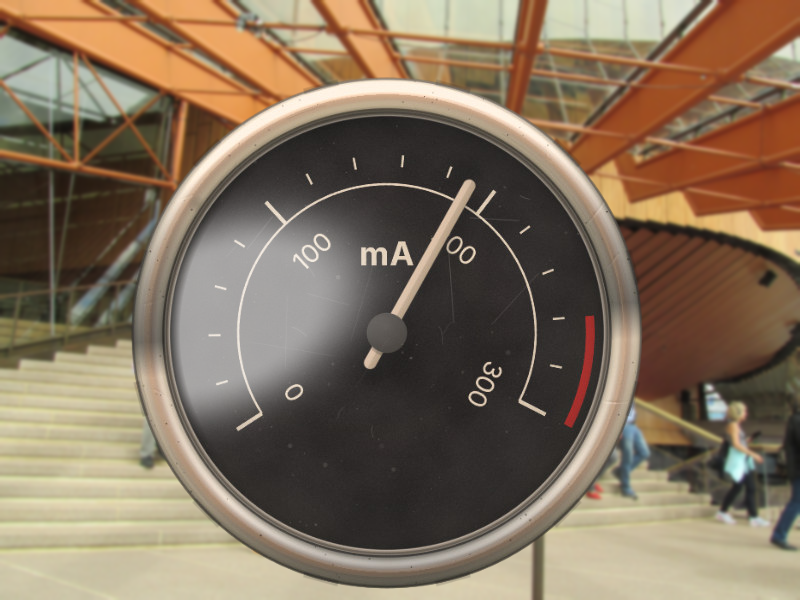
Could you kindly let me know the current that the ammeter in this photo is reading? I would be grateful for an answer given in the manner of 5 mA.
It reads 190 mA
